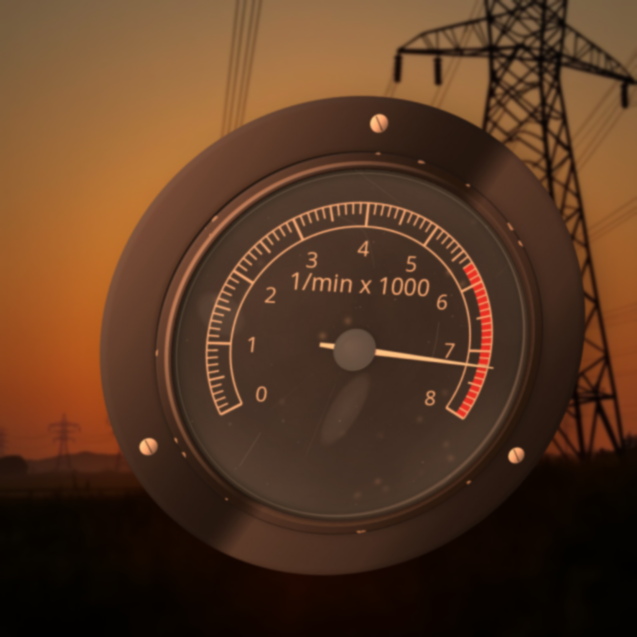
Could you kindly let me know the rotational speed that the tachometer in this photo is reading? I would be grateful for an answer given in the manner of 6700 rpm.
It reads 7200 rpm
